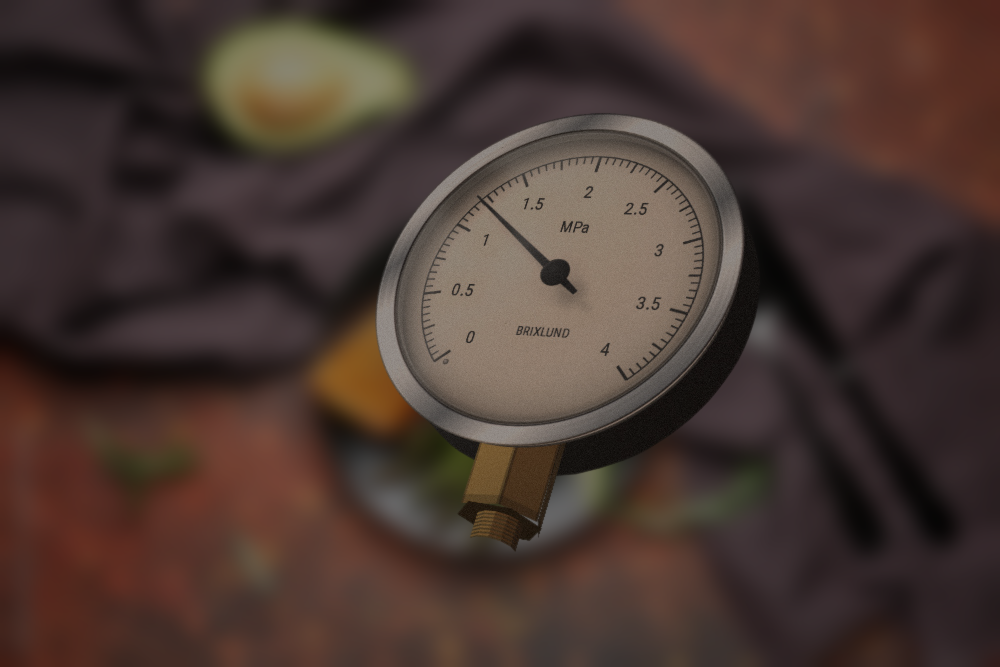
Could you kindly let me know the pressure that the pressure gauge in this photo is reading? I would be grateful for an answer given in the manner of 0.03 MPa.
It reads 1.2 MPa
